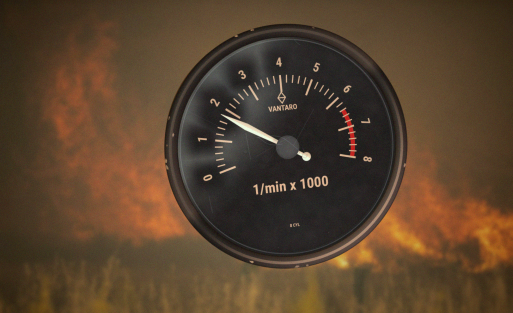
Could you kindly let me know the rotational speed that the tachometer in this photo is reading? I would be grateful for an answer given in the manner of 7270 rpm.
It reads 1800 rpm
